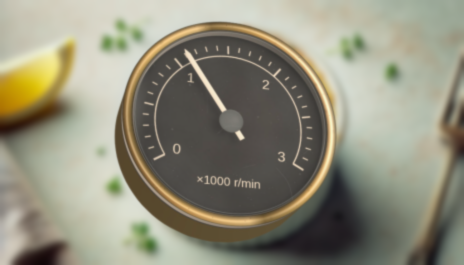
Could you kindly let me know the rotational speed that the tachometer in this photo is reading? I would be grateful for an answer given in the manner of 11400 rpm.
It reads 1100 rpm
